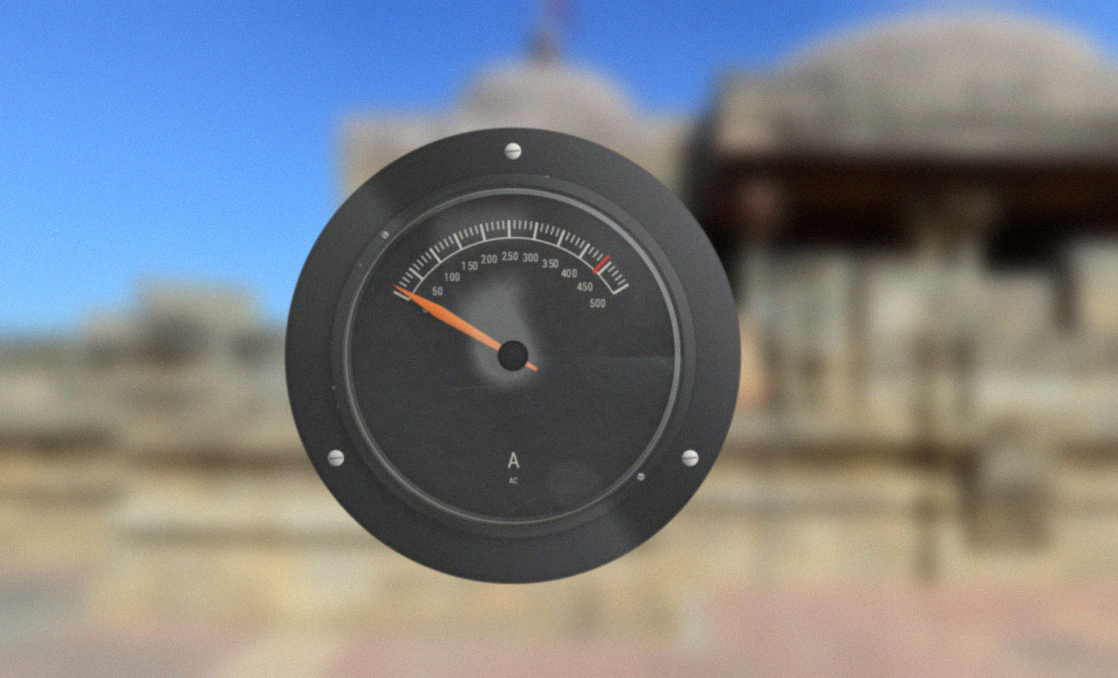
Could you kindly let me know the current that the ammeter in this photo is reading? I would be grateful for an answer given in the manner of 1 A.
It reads 10 A
